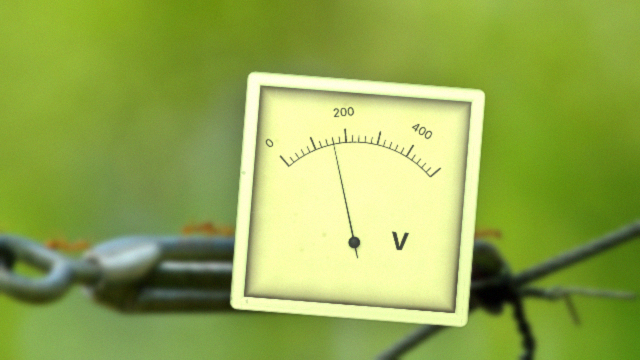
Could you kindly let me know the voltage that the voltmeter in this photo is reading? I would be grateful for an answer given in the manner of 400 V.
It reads 160 V
